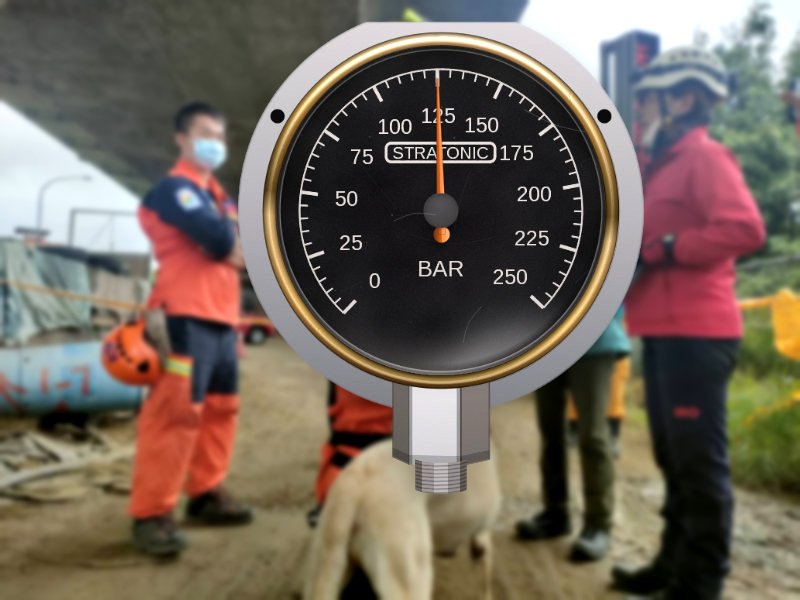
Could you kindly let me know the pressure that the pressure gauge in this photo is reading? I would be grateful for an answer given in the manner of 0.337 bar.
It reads 125 bar
